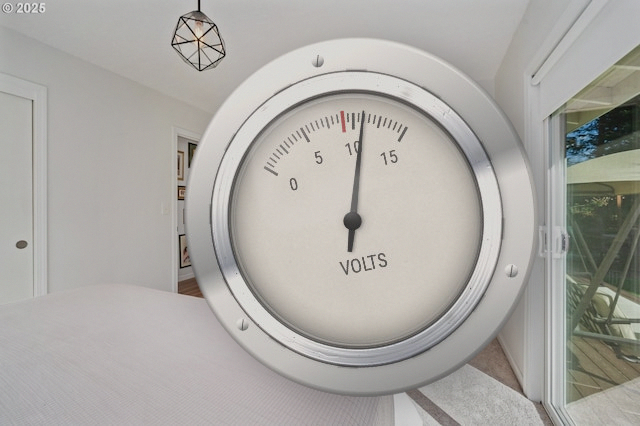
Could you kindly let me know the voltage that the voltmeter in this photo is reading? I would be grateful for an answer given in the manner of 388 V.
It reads 11 V
